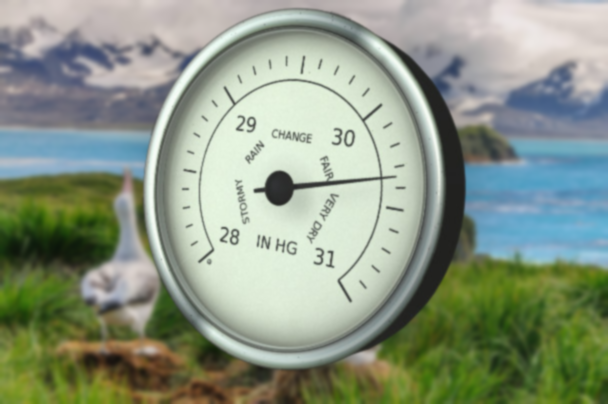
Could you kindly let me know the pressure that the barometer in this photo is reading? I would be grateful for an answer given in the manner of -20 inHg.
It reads 30.35 inHg
